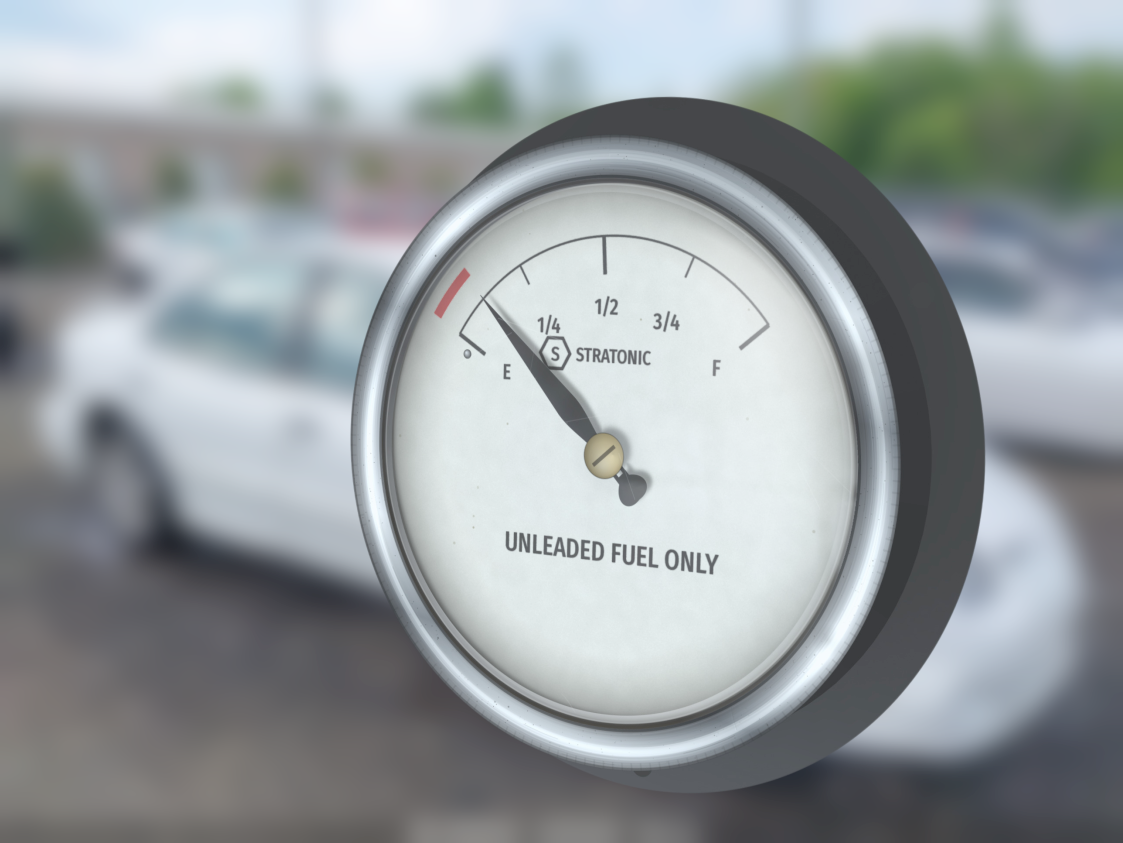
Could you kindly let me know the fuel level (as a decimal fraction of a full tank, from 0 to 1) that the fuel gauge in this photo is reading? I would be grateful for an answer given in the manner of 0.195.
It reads 0.125
